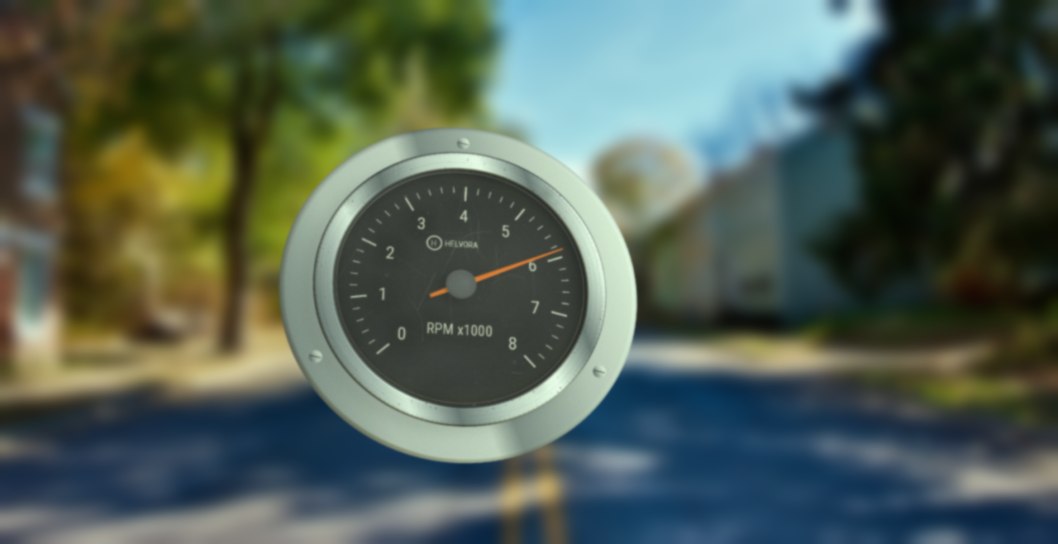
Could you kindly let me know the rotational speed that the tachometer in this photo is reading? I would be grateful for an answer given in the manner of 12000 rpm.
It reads 5900 rpm
